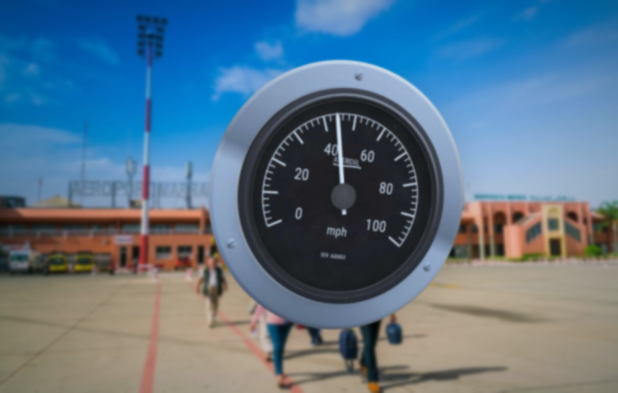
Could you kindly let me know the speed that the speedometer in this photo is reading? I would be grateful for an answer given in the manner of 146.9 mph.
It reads 44 mph
